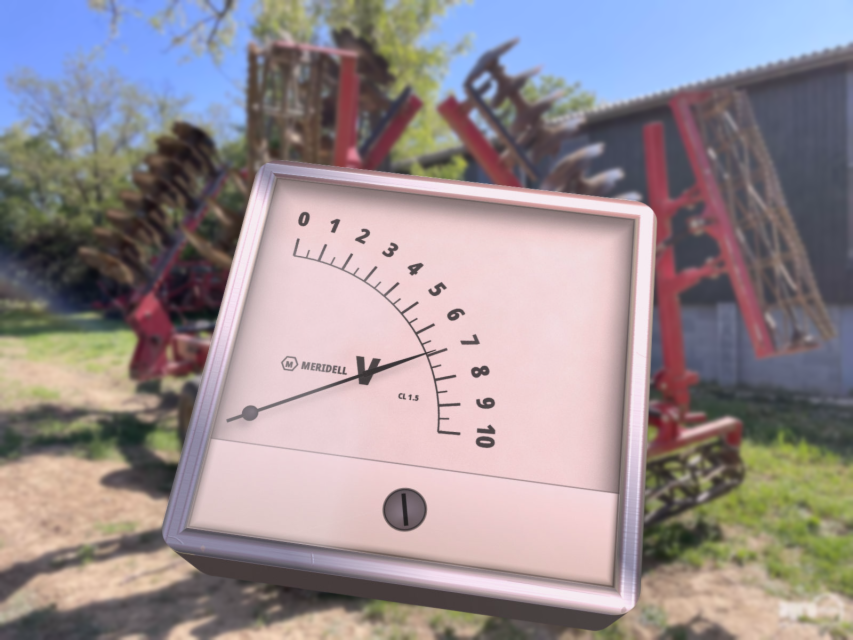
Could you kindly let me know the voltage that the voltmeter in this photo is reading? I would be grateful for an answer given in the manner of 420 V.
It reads 7 V
